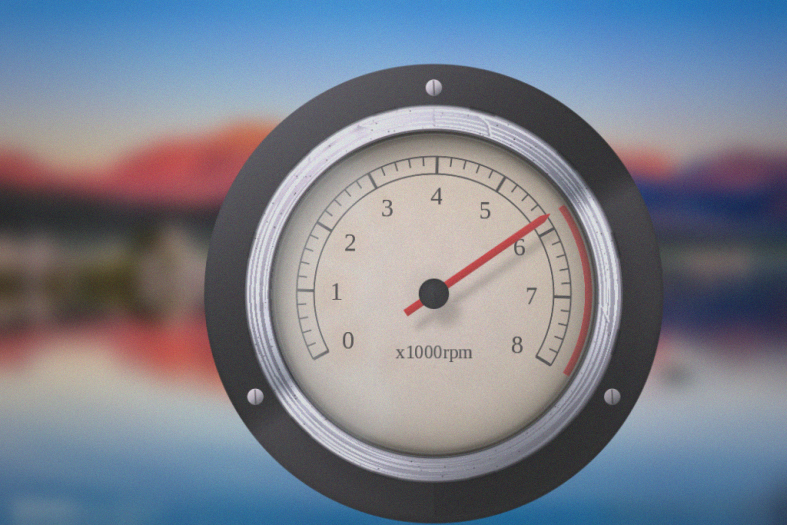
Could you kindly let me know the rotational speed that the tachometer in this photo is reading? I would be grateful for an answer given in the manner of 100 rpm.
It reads 5800 rpm
